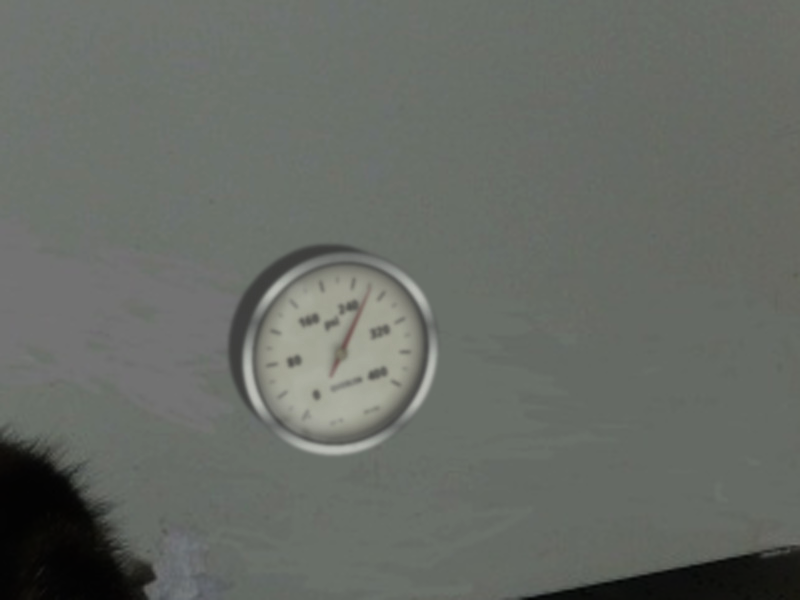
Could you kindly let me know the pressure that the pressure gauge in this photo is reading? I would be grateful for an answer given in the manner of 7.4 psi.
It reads 260 psi
